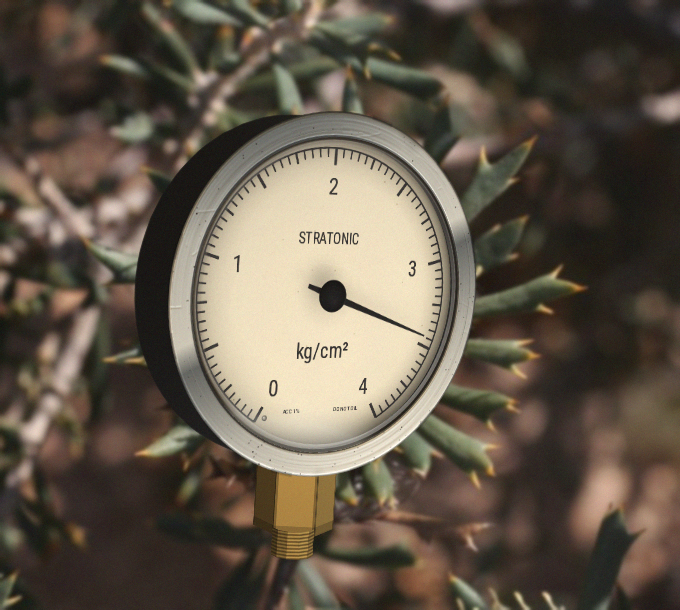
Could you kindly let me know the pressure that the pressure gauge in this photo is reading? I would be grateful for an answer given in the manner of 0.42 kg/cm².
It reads 3.45 kg/cm²
